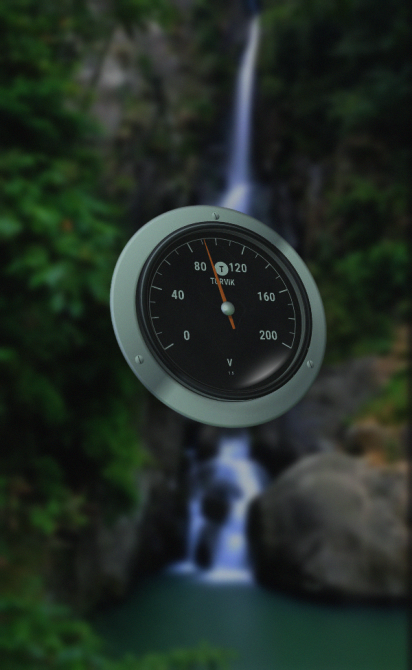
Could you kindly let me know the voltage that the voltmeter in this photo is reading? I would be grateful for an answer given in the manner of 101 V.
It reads 90 V
